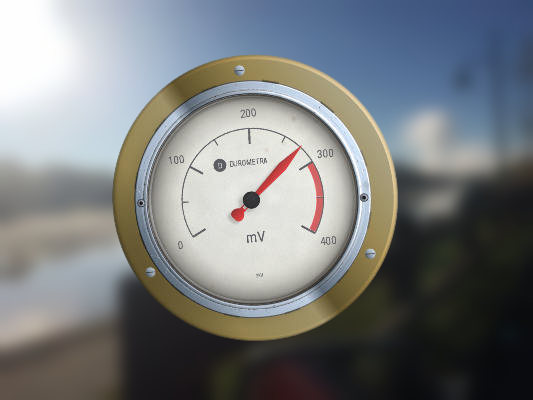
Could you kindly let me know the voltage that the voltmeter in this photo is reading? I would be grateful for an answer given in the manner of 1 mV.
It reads 275 mV
